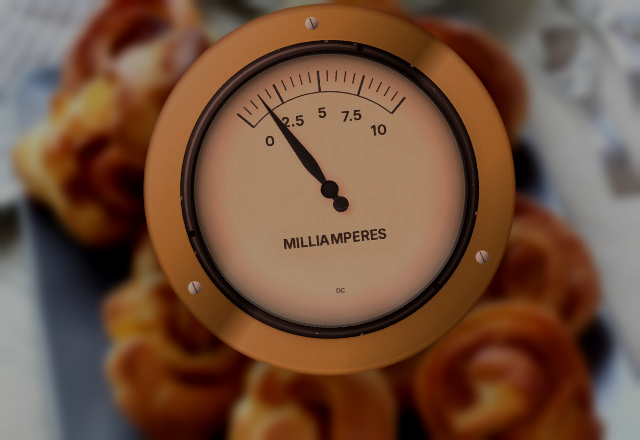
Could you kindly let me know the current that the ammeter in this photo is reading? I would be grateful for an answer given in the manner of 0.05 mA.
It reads 1.5 mA
